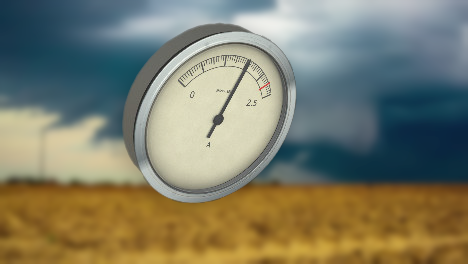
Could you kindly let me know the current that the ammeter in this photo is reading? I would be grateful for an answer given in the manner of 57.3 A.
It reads 1.5 A
